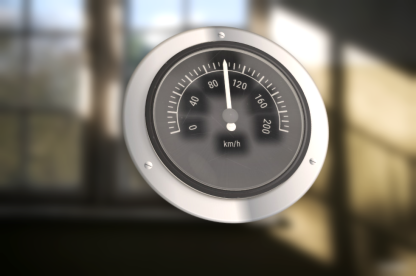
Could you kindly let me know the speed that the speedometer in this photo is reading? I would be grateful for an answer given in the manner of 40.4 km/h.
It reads 100 km/h
